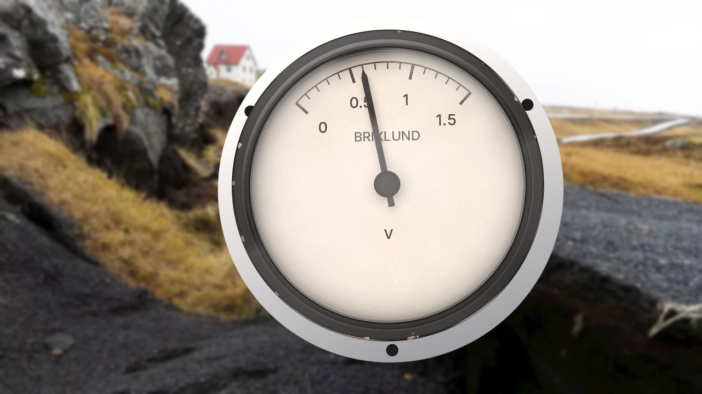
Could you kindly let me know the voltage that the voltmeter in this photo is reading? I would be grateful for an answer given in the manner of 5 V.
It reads 0.6 V
